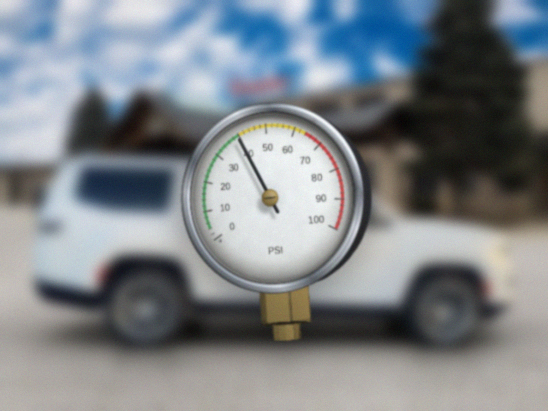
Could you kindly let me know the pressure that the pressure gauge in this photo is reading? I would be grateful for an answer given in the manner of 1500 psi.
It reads 40 psi
